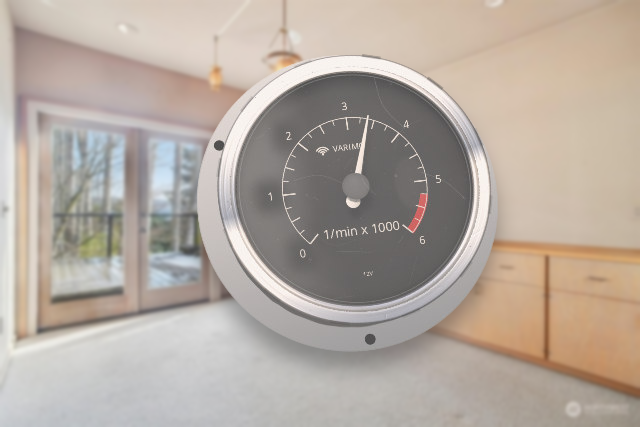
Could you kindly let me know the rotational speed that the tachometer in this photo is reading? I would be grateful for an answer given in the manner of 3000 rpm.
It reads 3375 rpm
